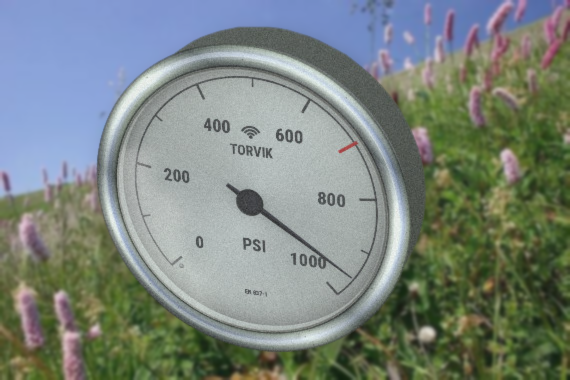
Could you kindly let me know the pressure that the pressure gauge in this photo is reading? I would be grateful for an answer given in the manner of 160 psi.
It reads 950 psi
